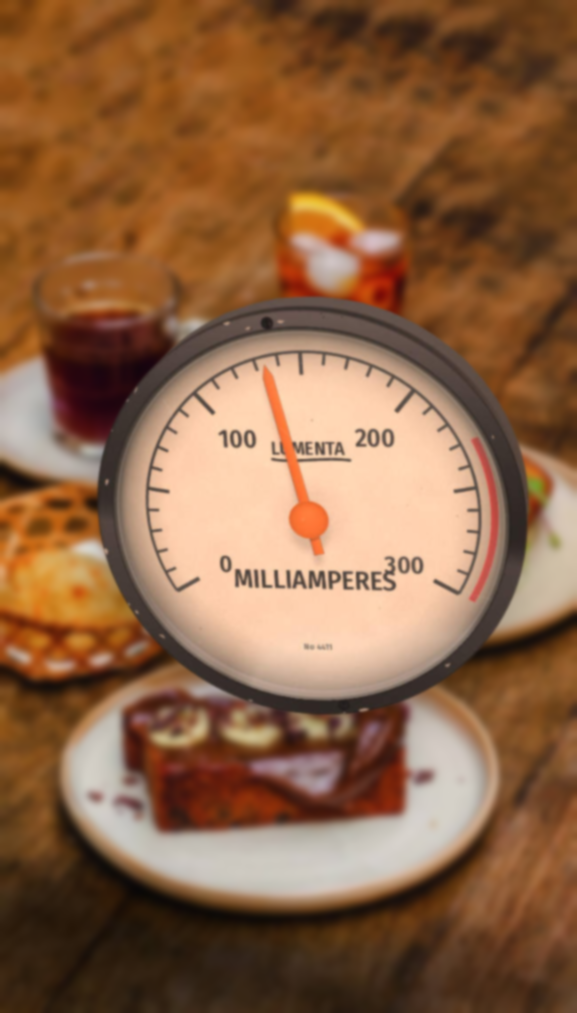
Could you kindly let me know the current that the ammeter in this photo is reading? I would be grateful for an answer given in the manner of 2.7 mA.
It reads 135 mA
